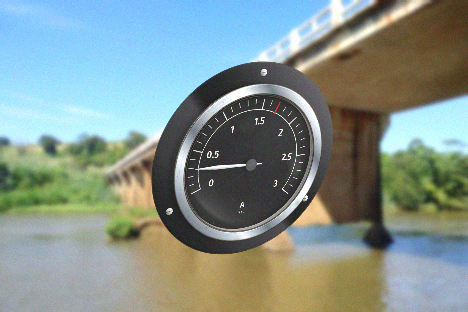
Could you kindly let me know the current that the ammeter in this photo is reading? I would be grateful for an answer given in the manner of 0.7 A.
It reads 0.3 A
